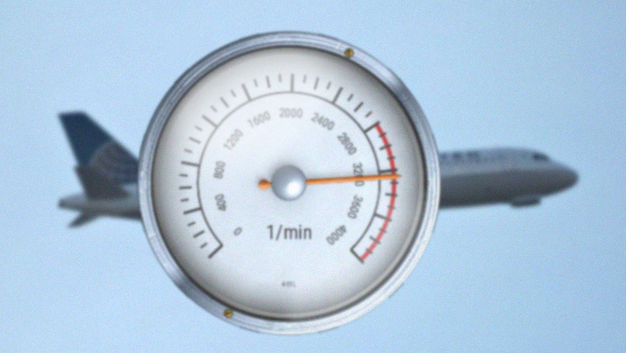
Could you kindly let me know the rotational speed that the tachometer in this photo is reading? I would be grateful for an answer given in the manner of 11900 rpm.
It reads 3250 rpm
